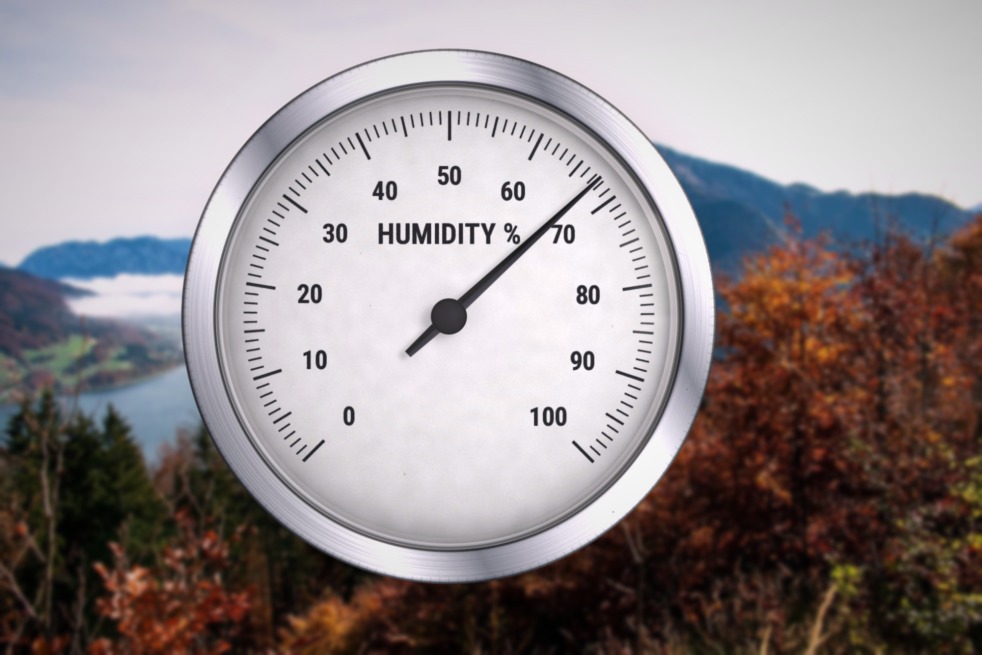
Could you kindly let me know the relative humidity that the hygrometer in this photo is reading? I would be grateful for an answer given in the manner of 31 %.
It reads 67.5 %
